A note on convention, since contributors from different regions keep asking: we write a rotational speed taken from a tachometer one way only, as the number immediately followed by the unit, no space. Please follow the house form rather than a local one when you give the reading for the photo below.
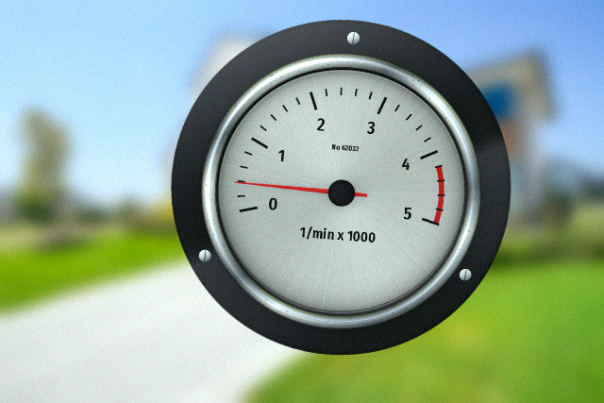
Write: 400rpm
